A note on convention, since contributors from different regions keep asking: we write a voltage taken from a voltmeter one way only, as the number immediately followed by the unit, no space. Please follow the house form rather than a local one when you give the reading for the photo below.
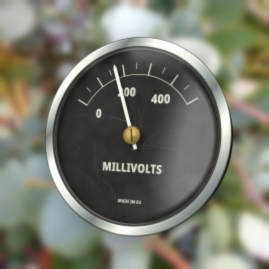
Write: 175mV
